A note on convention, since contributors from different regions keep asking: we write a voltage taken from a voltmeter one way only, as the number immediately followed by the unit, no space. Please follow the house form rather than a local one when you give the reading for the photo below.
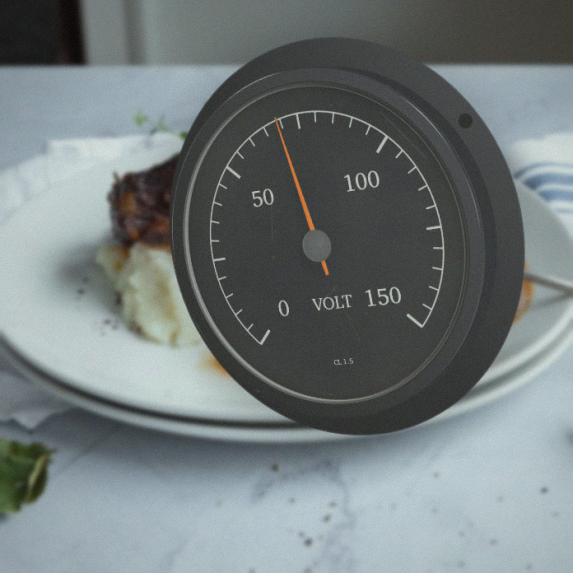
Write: 70V
